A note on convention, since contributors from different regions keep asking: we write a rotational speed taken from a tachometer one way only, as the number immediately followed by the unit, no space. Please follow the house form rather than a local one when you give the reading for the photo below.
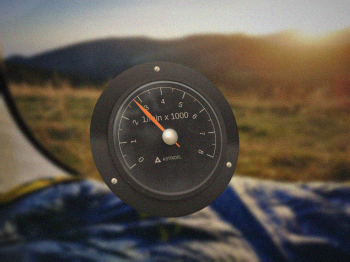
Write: 2750rpm
